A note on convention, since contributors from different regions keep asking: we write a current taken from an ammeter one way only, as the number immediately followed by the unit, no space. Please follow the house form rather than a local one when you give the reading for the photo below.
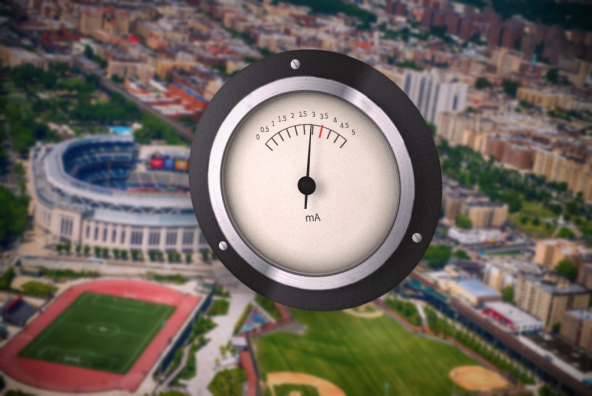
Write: 3mA
